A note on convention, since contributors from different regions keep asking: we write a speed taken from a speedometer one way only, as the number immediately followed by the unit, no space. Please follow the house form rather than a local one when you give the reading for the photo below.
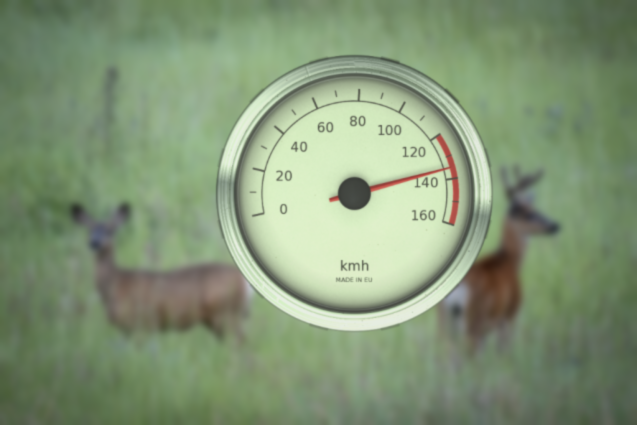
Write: 135km/h
